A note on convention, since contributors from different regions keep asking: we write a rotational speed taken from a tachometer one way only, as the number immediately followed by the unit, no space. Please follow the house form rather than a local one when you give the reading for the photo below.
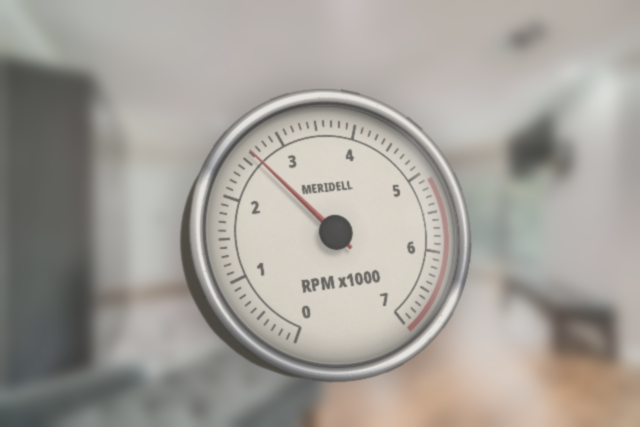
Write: 2600rpm
